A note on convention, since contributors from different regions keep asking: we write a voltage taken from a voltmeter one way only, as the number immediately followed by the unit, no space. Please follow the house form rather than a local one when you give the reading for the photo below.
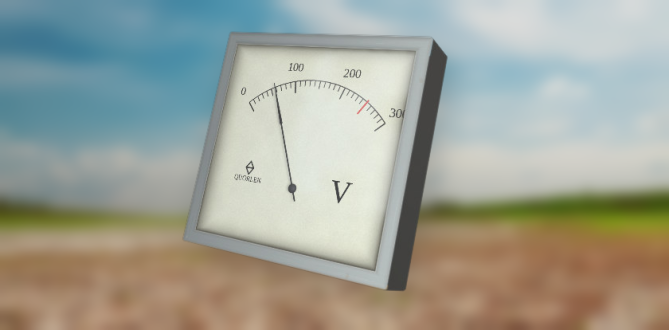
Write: 60V
